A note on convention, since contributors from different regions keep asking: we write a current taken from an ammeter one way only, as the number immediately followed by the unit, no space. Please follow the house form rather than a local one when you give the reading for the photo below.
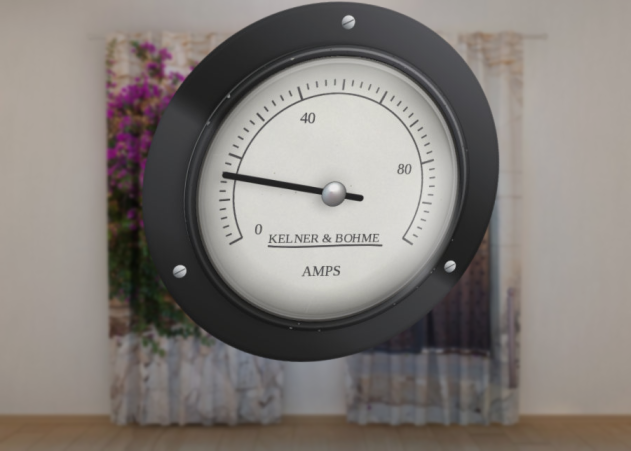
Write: 16A
